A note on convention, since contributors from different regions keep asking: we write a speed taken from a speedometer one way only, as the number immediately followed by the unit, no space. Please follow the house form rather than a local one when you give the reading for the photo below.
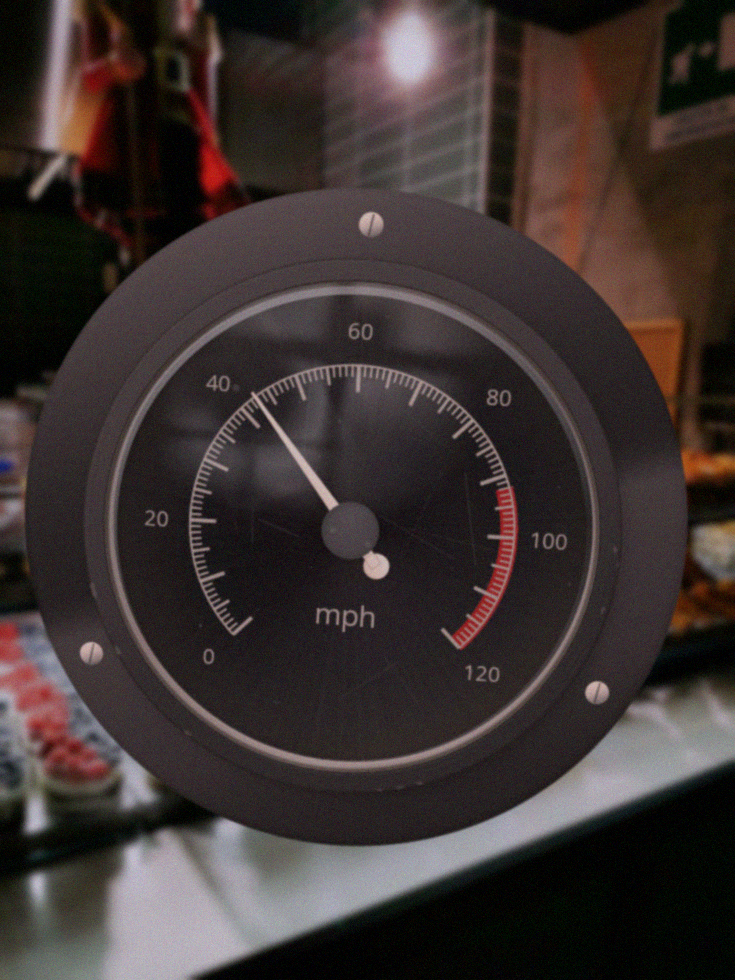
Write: 43mph
